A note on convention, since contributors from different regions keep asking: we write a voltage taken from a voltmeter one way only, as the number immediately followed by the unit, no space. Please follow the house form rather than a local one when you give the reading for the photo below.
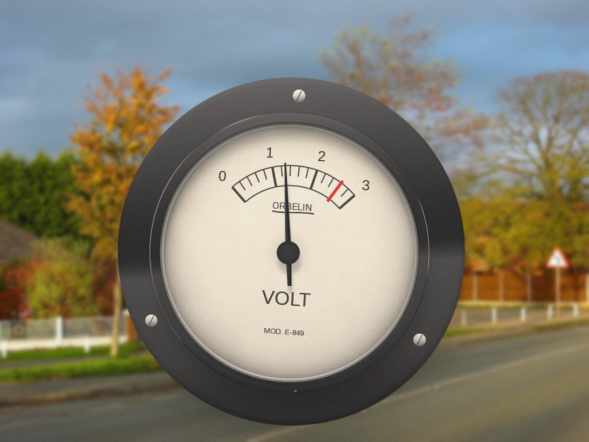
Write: 1.3V
